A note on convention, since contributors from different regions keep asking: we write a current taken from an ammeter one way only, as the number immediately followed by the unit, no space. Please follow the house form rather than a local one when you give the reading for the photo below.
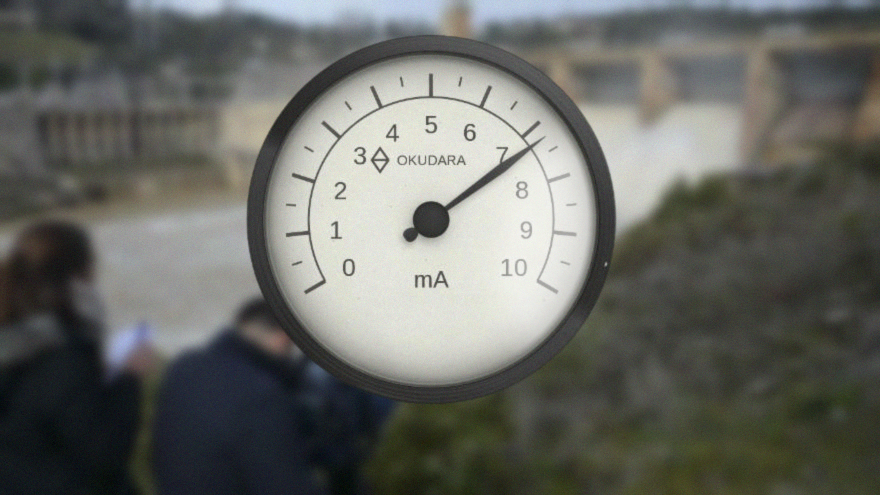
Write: 7.25mA
